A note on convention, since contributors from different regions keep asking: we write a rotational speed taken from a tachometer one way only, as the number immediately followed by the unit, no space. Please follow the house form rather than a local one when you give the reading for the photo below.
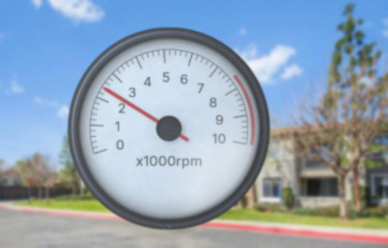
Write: 2400rpm
